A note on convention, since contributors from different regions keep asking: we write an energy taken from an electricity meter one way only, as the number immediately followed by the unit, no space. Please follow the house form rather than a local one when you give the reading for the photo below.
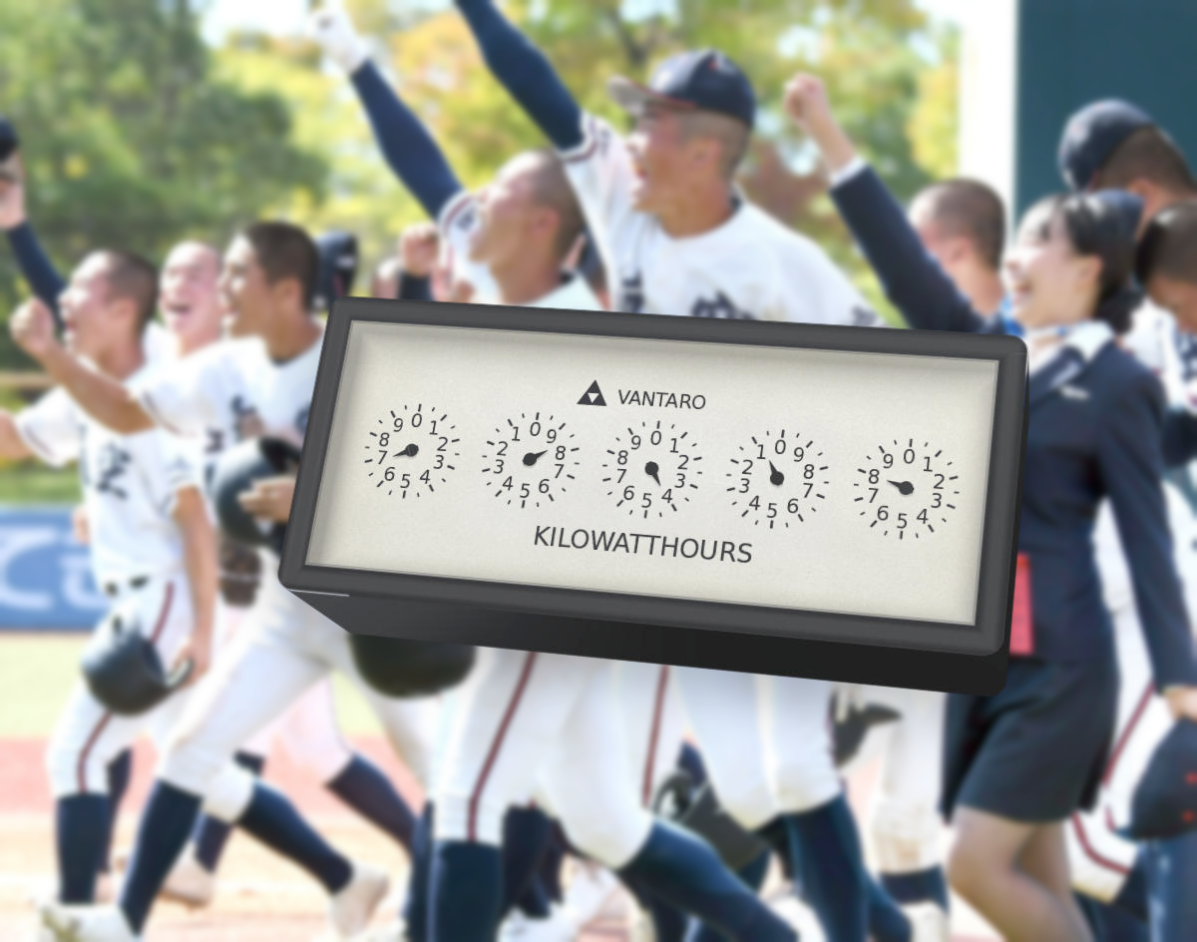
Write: 68408kWh
